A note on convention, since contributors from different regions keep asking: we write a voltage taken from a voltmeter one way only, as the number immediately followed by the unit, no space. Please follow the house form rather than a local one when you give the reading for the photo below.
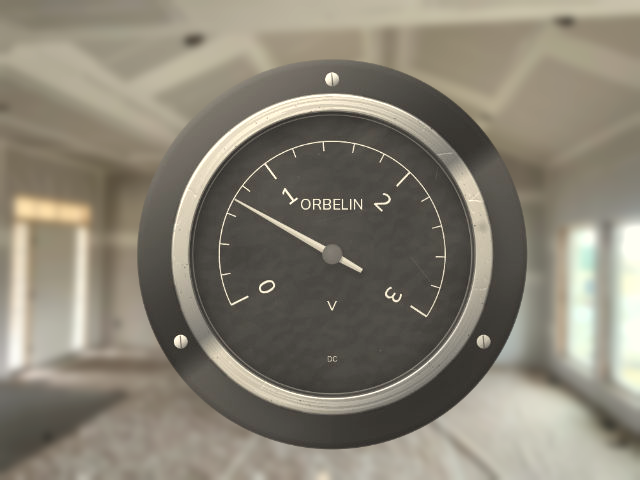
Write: 0.7V
